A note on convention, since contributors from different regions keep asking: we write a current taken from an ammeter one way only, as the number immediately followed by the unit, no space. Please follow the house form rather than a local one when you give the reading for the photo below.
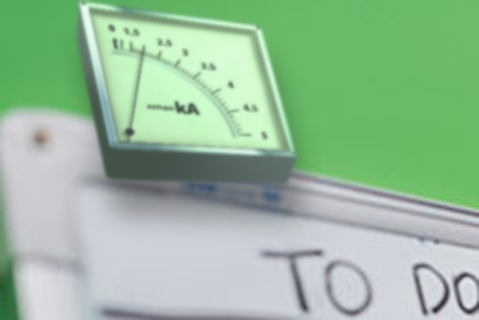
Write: 2kA
